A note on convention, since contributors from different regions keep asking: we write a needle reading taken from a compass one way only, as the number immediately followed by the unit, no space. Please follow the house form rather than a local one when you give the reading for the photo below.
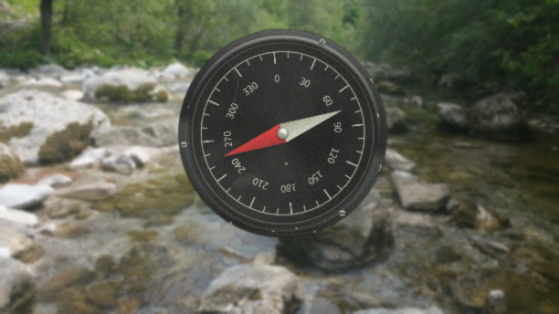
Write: 255°
